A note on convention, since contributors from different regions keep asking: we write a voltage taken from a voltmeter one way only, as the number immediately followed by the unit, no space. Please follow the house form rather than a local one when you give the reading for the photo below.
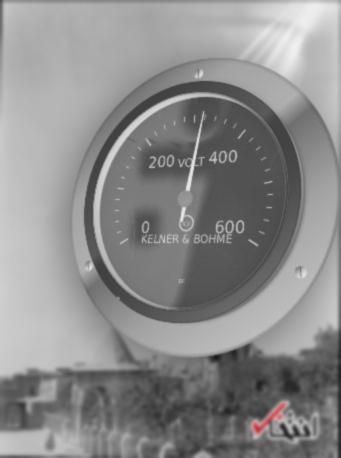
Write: 320V
